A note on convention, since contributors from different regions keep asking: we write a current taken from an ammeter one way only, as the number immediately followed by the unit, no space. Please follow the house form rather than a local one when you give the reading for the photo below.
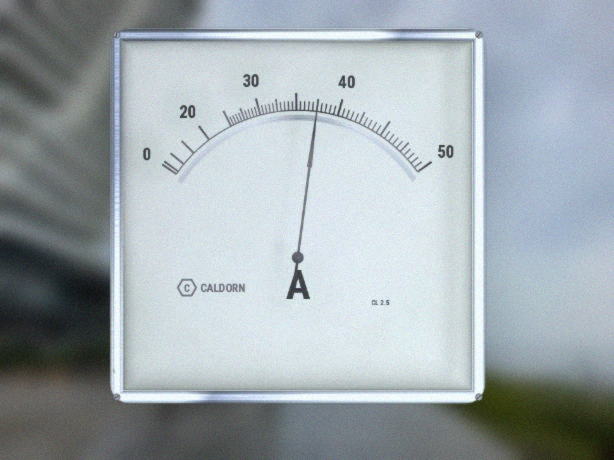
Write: 37.5A
